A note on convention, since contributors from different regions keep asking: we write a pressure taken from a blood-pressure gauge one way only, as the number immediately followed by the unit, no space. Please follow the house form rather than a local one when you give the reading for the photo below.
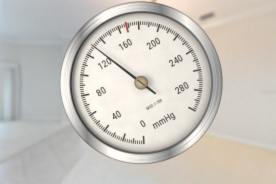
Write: 130mmHg
